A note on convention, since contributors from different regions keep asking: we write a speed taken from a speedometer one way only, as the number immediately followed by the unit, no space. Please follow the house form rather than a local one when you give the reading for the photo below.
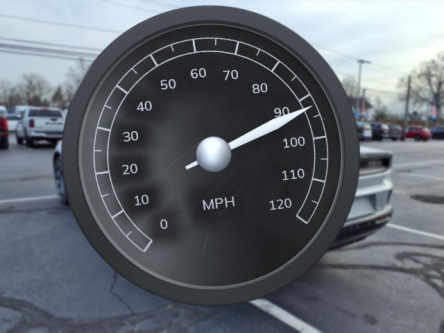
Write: 92.5mph
